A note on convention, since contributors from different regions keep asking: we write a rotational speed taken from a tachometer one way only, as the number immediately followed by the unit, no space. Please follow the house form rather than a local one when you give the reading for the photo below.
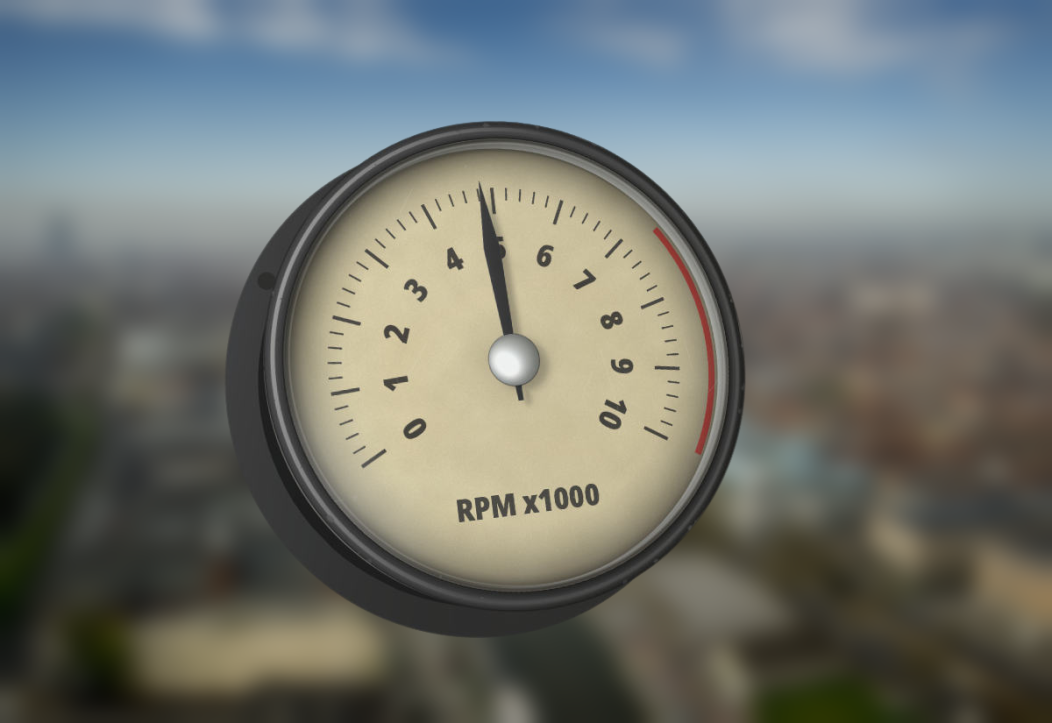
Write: 4800rpm
